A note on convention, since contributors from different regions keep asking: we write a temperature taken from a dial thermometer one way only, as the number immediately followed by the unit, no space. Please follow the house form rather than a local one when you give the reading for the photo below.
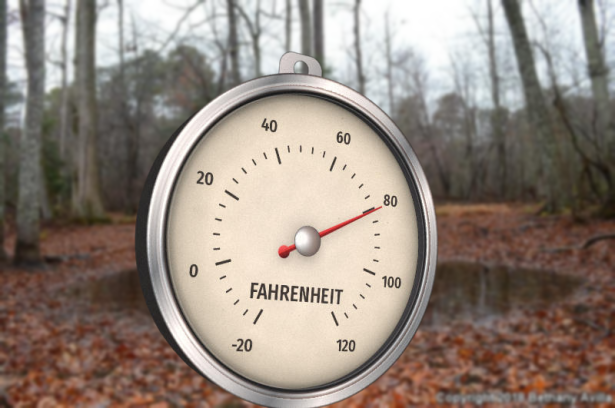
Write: 80°F
